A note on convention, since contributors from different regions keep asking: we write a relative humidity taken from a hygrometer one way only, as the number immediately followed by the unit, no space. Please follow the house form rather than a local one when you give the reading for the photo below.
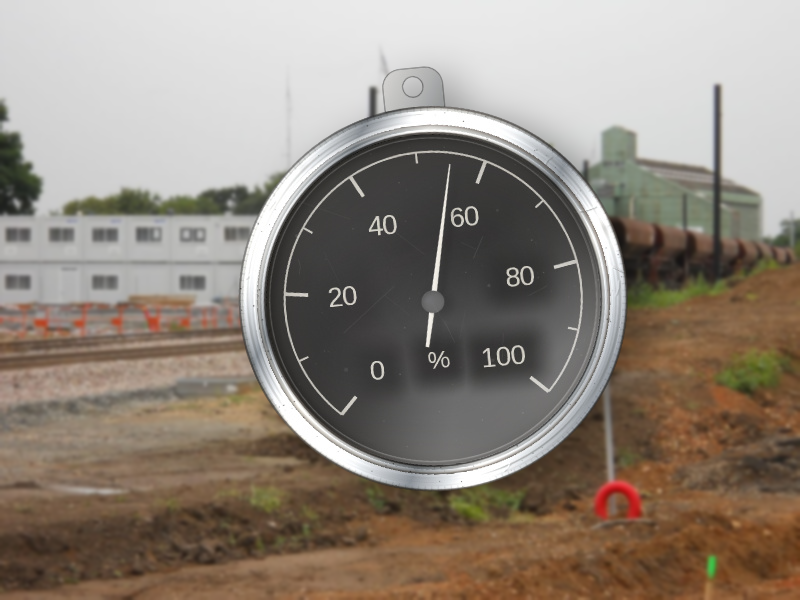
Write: 55%
